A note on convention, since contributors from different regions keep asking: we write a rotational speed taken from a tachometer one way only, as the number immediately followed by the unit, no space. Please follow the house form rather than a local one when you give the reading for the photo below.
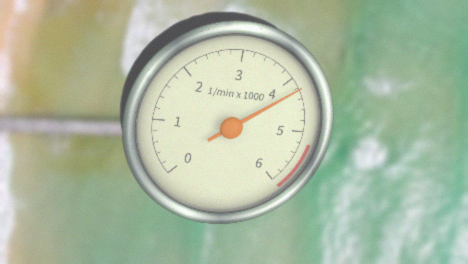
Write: 4200rpm
